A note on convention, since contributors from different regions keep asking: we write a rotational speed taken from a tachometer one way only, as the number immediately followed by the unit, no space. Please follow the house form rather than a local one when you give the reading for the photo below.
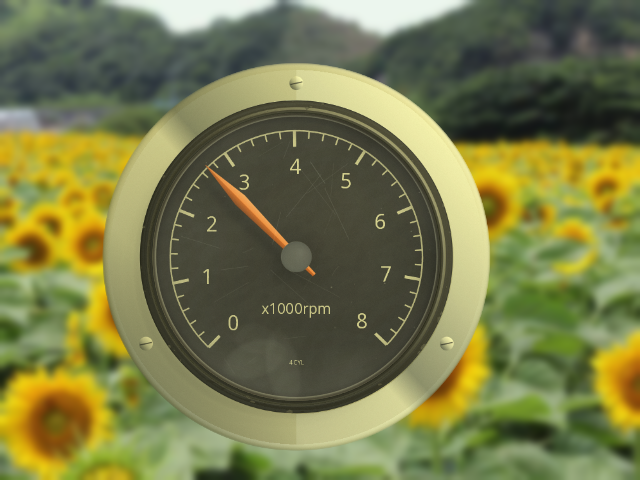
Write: 2700rpm
